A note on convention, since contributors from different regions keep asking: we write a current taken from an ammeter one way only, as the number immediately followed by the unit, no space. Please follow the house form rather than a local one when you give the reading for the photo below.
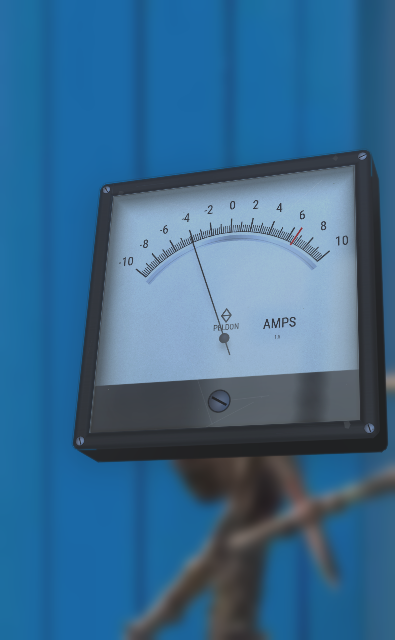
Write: -4A
